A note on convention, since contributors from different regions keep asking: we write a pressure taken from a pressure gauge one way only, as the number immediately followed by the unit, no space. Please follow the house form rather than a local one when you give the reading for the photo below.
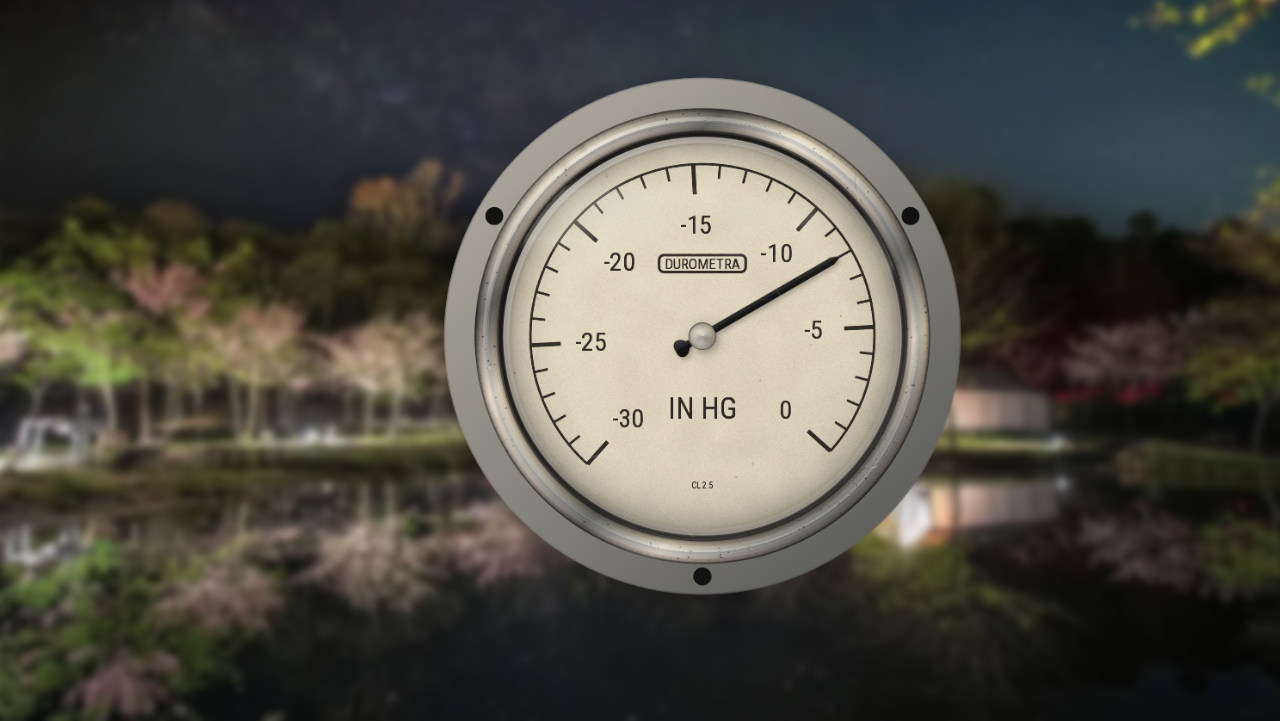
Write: -8inHg
